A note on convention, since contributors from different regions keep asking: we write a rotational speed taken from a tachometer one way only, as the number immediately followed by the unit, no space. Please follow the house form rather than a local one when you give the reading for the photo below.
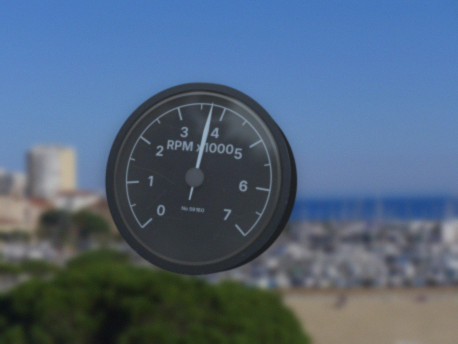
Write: 3750rpm
